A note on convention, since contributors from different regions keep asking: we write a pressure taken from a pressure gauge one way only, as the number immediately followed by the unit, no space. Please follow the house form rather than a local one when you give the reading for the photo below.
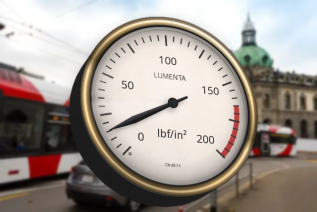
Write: 15psi
